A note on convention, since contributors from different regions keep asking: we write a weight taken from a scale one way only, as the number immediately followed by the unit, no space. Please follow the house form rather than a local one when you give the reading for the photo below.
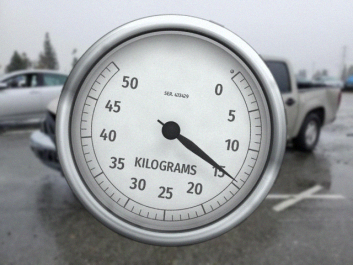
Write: 14.5kg
